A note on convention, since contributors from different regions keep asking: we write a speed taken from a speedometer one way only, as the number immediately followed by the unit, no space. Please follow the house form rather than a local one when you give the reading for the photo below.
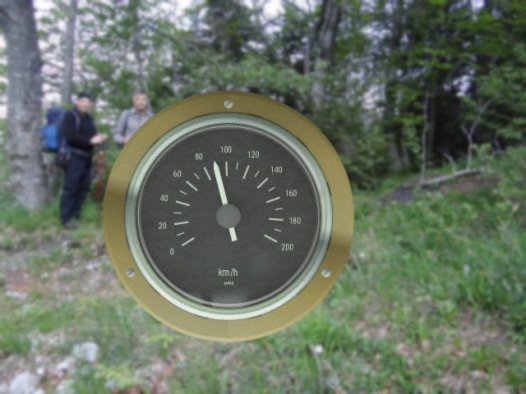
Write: 90km/h
